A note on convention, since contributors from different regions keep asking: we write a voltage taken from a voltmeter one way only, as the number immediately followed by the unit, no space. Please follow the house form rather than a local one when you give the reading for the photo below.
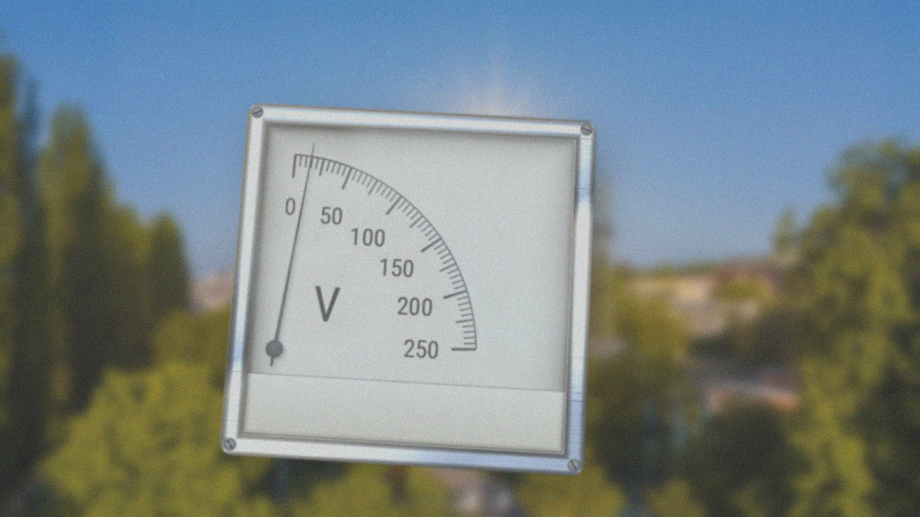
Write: 15V
